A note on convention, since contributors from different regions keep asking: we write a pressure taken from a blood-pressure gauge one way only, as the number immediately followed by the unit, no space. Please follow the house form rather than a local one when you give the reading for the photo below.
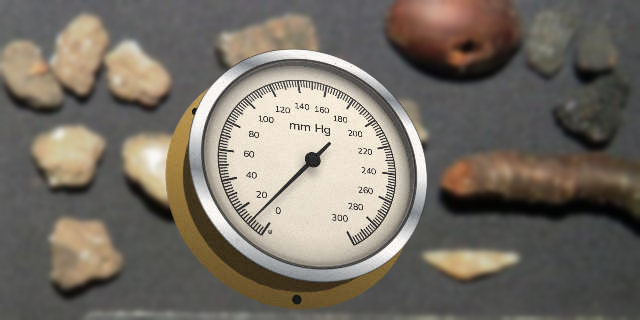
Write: 10mmHg
